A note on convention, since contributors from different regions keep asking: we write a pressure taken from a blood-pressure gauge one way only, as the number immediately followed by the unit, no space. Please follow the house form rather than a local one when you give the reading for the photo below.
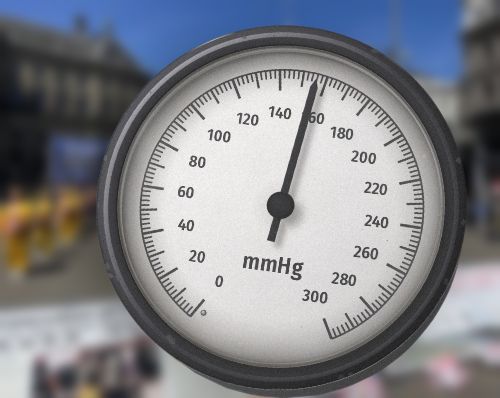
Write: 156mmHg
